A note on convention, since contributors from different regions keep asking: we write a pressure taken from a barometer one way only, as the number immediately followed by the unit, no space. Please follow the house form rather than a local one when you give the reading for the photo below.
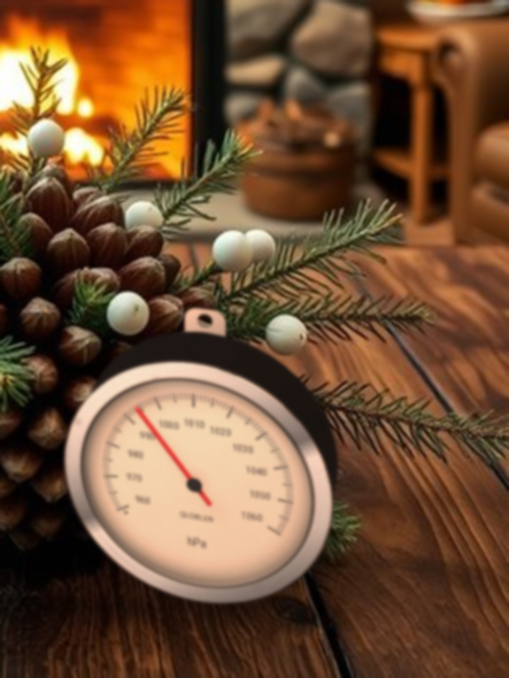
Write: 995hPa
